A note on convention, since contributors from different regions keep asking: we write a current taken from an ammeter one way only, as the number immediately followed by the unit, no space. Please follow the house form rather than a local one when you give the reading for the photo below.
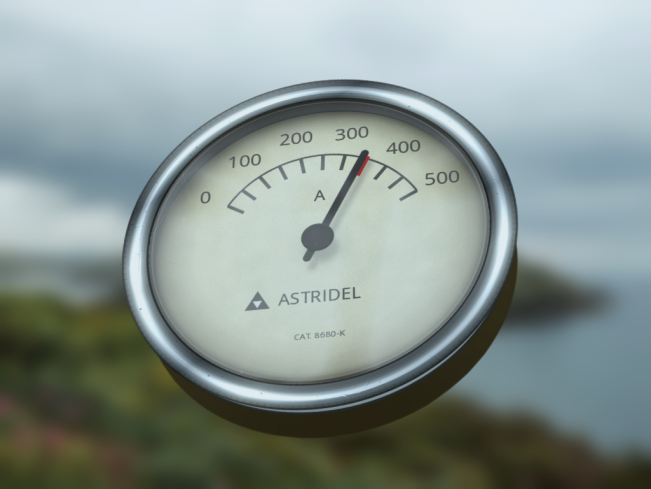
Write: 350A
